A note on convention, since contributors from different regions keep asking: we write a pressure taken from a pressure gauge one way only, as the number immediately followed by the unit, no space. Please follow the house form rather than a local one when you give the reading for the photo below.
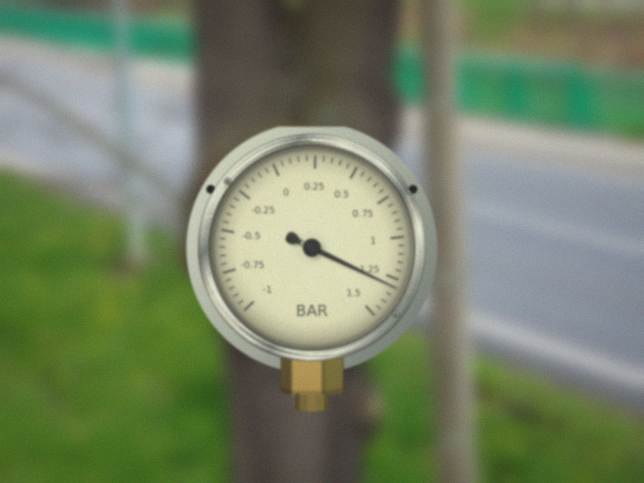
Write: 1.3bar
